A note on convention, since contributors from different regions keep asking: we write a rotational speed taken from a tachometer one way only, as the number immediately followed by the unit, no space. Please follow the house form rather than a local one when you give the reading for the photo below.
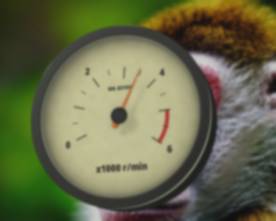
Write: 3500rpm
